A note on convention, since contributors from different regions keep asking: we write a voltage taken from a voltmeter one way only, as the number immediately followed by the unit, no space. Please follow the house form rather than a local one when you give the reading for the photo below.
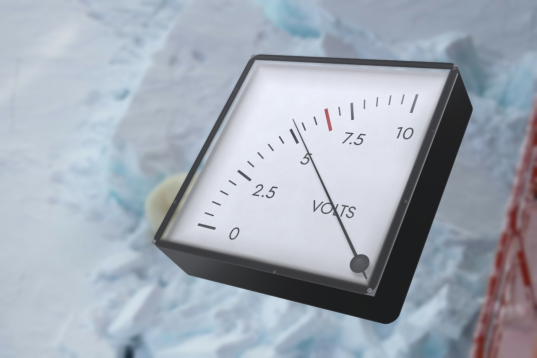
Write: 5.25V
